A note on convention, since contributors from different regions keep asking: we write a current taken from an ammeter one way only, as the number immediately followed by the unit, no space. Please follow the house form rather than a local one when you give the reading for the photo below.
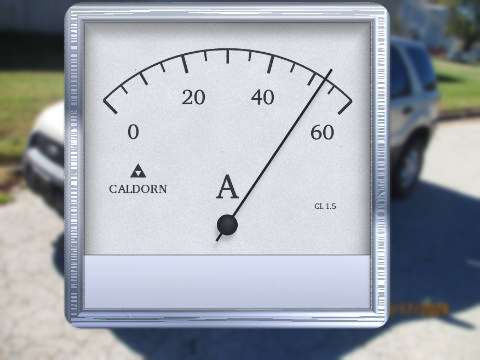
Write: 52.5A
